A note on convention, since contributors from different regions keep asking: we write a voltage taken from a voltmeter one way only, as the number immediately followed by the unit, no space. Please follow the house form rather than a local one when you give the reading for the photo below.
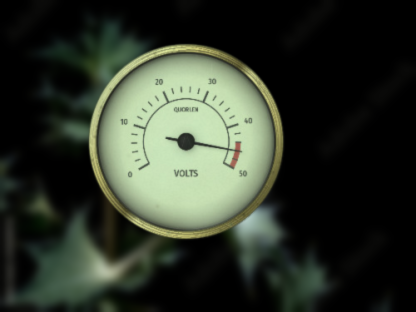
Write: 46V
